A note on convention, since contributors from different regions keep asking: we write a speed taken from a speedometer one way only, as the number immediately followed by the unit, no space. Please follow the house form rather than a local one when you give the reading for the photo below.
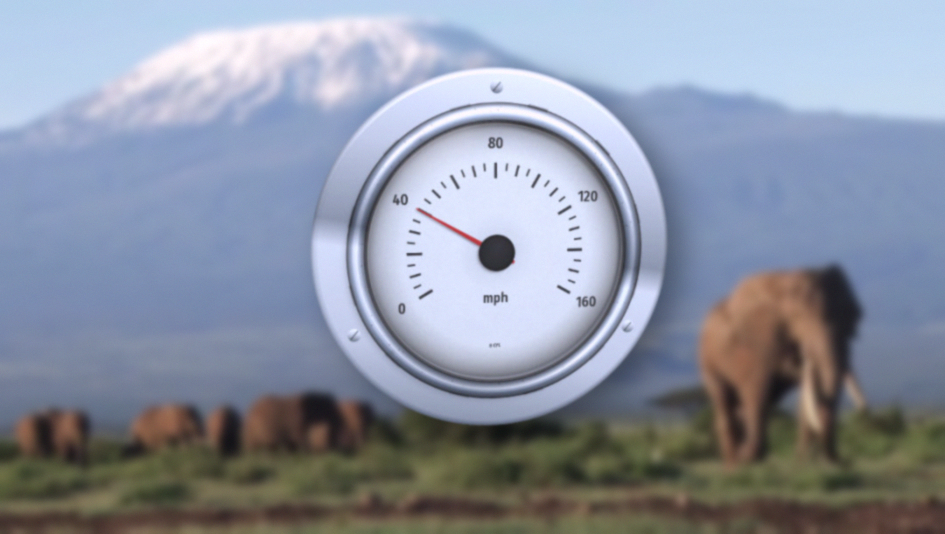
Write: 40mph
